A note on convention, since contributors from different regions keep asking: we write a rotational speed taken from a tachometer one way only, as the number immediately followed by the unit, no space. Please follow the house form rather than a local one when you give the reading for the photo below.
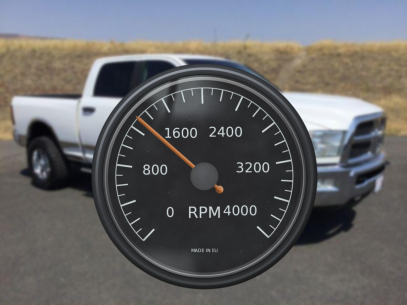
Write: 1300rpm
